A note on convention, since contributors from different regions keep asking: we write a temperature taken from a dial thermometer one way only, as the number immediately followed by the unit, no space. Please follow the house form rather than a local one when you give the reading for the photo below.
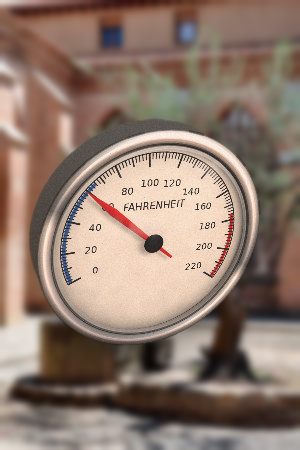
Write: 60°F
